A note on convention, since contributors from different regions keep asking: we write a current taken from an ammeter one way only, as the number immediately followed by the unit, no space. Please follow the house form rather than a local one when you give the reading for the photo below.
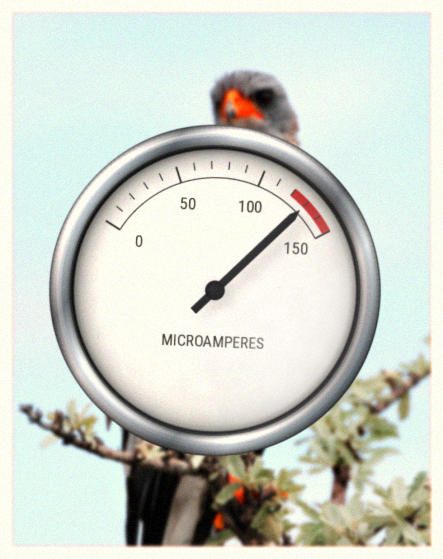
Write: 130µA
